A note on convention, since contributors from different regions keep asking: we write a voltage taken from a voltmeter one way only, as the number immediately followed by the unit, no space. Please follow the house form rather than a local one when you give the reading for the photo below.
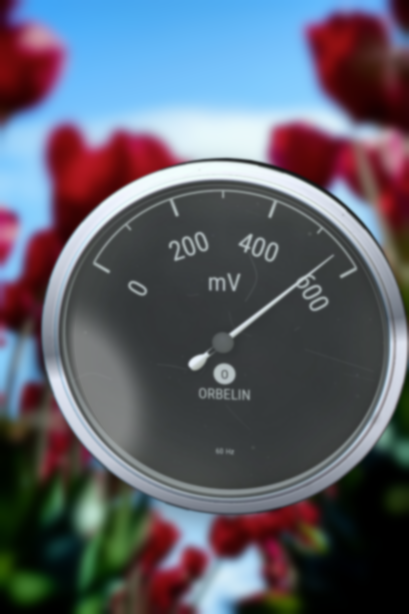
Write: 550mV
